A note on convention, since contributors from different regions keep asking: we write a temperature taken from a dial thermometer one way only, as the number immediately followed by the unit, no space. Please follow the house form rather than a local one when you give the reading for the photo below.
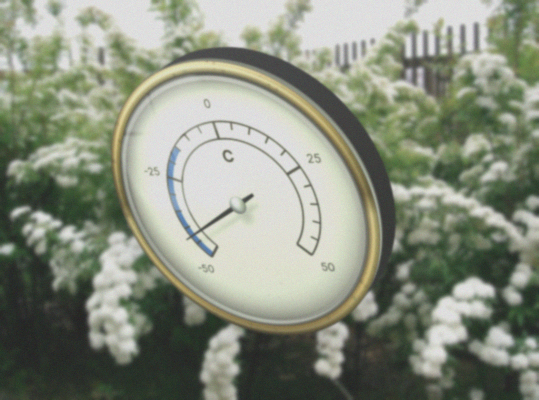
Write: -42.5°C
